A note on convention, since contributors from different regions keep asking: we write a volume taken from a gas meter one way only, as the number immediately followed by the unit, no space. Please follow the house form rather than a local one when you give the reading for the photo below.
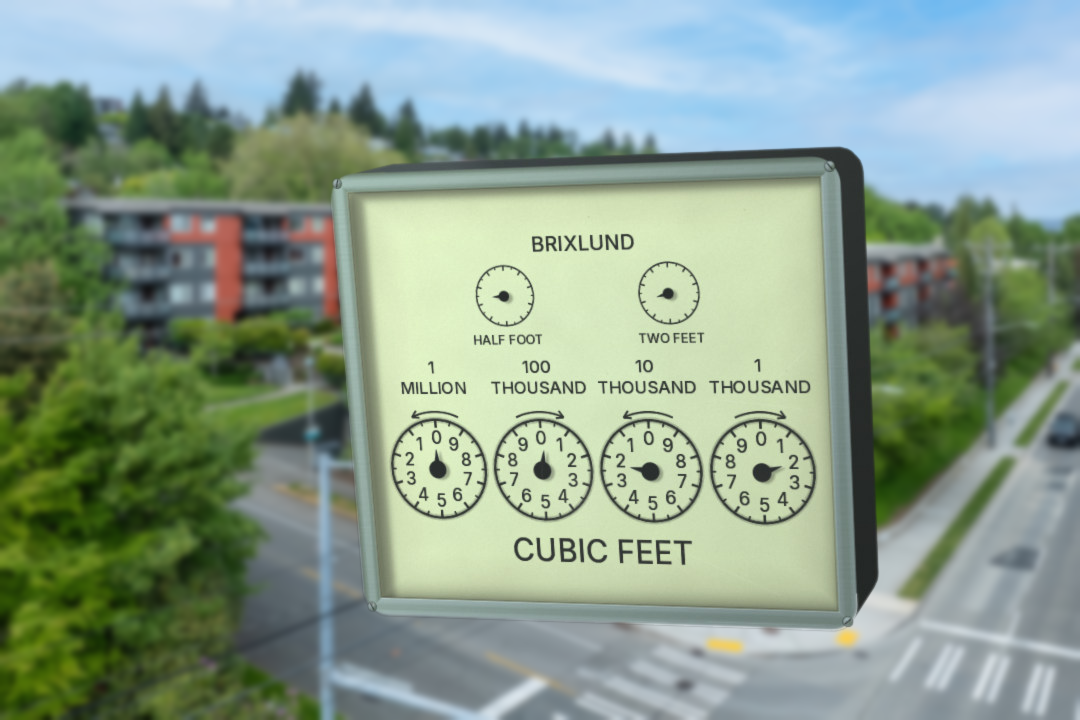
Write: 2200ft³
